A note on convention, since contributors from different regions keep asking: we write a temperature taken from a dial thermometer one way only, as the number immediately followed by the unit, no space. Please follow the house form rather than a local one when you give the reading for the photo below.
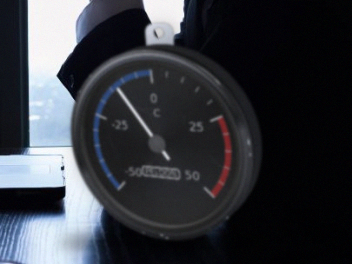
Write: -12.5°C
